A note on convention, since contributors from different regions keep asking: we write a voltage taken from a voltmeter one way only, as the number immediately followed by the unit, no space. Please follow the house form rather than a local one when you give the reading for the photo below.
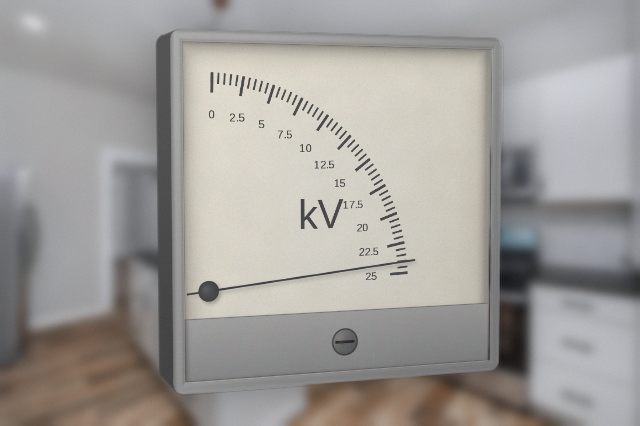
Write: 24kV
